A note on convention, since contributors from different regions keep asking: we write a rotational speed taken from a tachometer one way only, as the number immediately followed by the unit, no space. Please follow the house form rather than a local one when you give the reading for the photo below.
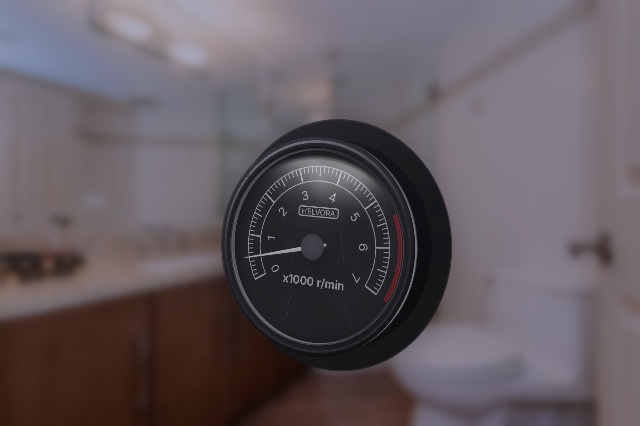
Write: 500rpm
